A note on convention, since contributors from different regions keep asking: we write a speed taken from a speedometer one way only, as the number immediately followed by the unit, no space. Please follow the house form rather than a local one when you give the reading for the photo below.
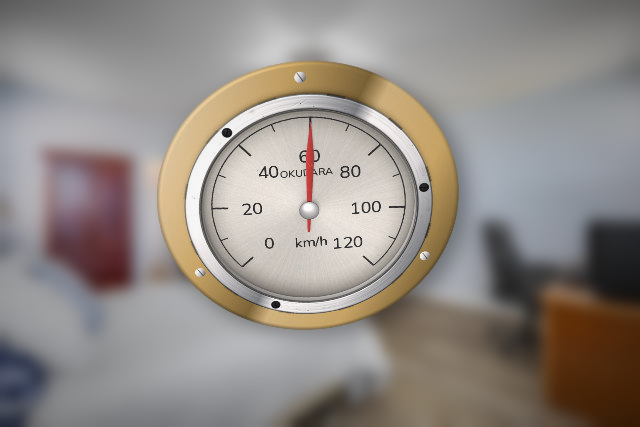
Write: 60km/h
